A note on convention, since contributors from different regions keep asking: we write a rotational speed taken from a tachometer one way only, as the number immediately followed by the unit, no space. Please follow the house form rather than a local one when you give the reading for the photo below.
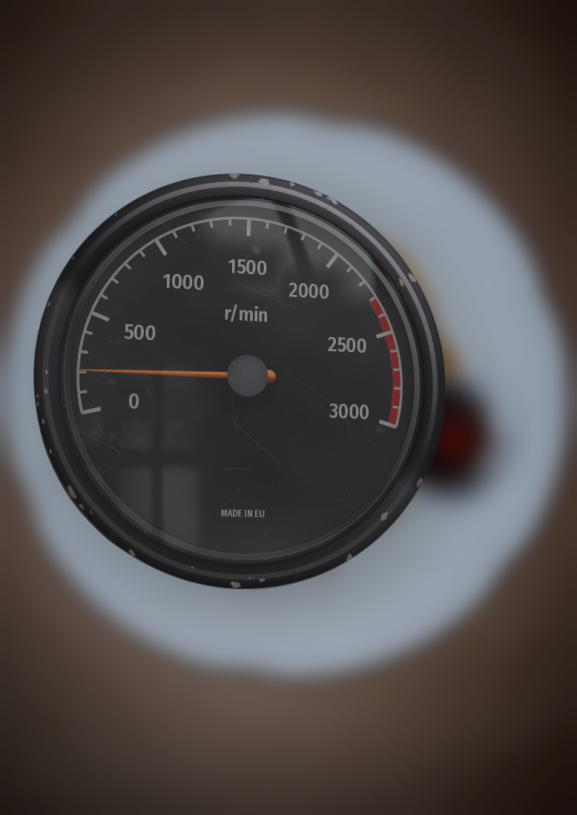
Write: 200rpm
